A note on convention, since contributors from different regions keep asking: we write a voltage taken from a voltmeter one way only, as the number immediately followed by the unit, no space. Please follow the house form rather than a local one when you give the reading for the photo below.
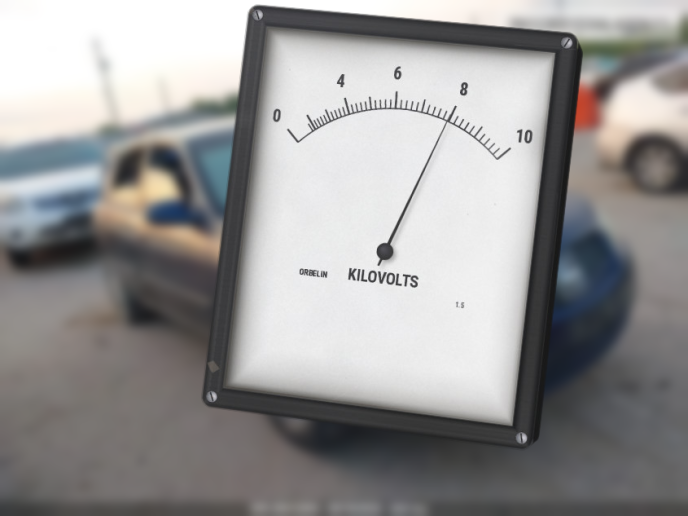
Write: 8kV
